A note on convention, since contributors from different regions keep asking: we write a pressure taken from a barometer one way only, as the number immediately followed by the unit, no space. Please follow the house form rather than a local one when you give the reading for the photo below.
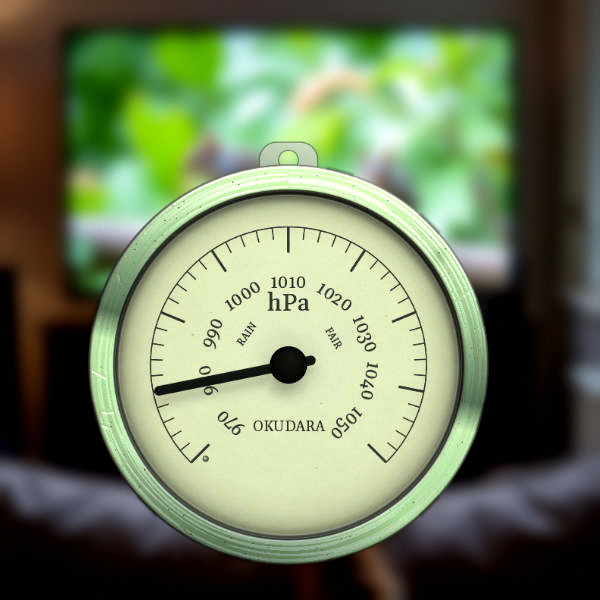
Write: 980hPa
